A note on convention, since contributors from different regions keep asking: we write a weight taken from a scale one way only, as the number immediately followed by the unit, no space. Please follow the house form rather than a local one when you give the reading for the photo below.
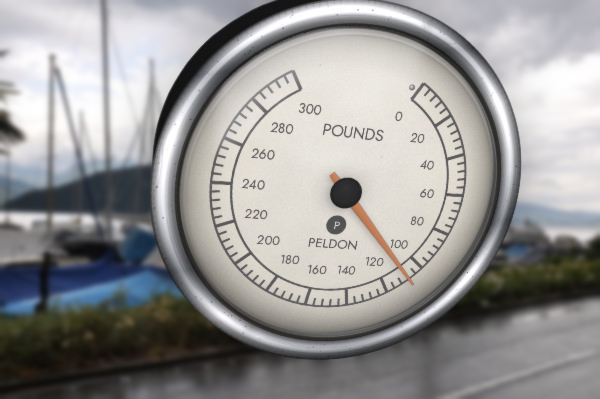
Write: 108lb
